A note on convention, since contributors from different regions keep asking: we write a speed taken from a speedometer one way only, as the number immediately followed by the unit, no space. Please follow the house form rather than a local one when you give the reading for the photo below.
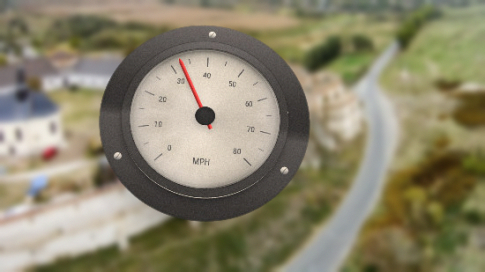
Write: 32.5mph
